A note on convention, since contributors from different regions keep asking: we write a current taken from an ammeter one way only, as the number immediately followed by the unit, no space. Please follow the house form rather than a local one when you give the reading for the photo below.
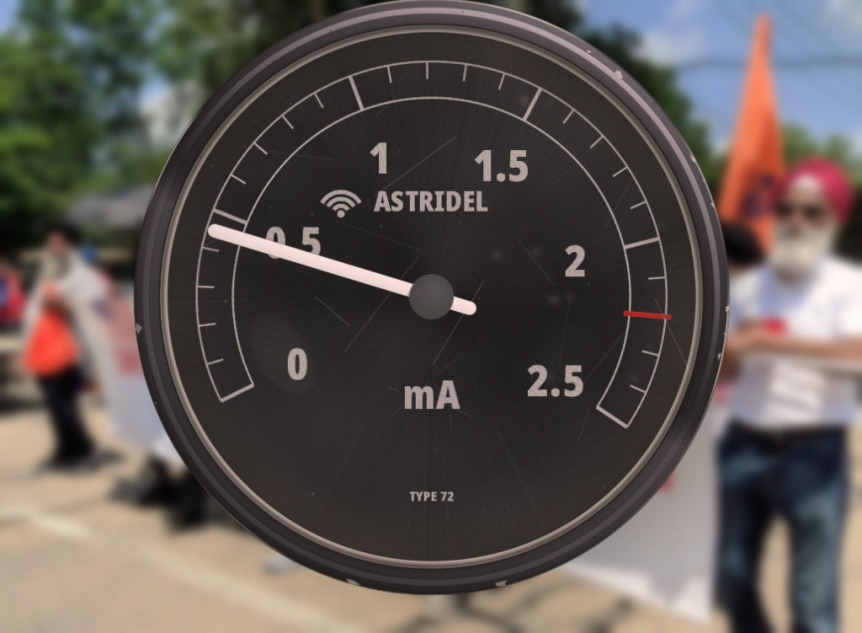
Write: 0.45mA
